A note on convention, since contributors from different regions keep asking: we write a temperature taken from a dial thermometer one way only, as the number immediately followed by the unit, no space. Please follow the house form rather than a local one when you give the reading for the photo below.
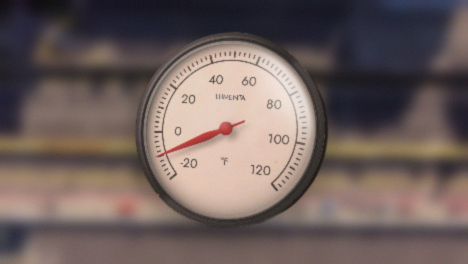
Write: -10°F
